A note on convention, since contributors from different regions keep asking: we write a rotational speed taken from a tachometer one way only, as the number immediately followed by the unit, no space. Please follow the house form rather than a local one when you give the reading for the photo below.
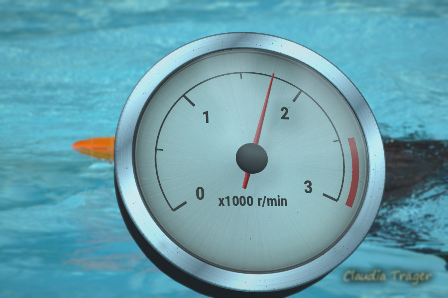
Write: 1750rpm
